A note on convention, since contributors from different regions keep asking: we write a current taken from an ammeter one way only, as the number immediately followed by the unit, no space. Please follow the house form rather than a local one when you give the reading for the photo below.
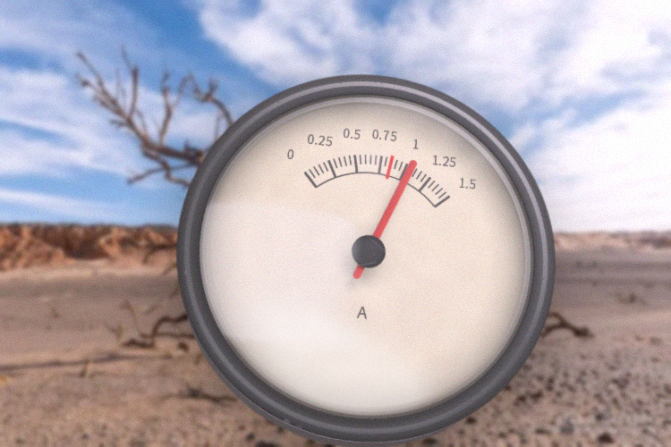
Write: 1.05A
